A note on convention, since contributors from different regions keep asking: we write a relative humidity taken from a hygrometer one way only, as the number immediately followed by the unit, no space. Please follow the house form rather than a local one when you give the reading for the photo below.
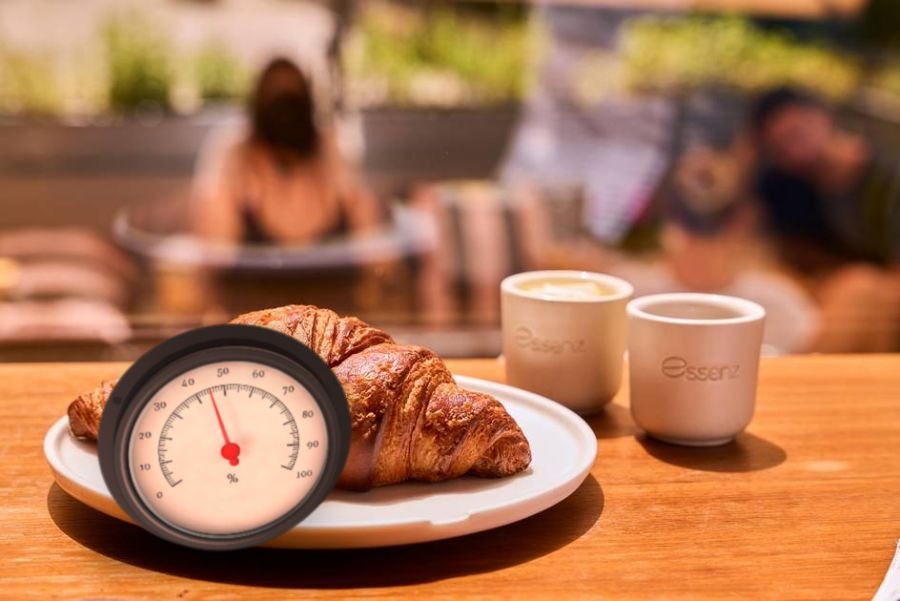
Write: 45%
